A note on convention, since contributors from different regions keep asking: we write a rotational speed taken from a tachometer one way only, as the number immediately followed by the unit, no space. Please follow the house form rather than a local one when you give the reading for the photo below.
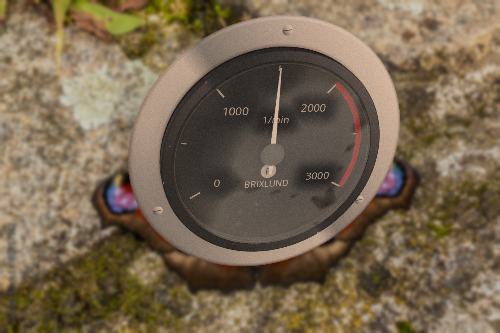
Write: 1500rpm
